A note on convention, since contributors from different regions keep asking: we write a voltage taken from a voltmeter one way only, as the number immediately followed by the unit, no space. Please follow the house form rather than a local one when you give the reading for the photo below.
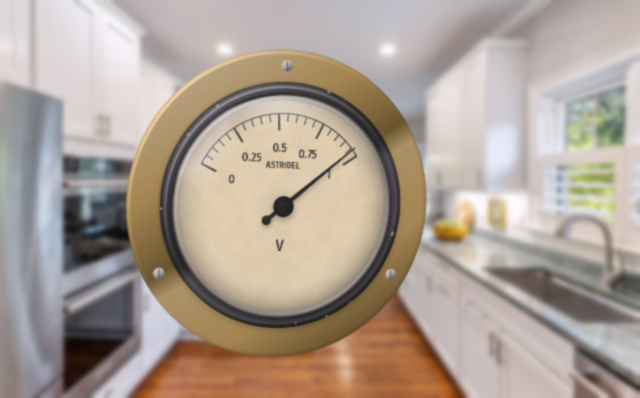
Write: 0.95V
